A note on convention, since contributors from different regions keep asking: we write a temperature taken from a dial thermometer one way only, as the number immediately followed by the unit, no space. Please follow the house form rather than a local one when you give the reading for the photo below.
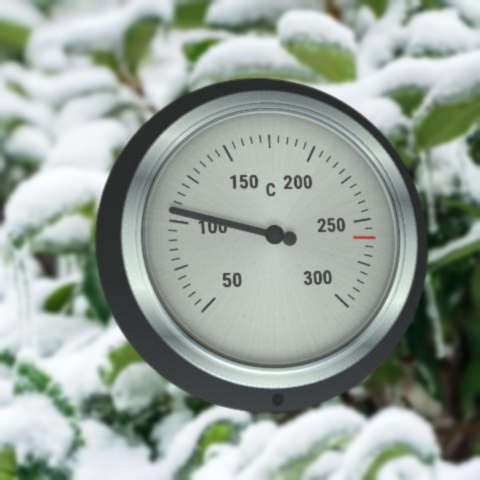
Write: 105°C
